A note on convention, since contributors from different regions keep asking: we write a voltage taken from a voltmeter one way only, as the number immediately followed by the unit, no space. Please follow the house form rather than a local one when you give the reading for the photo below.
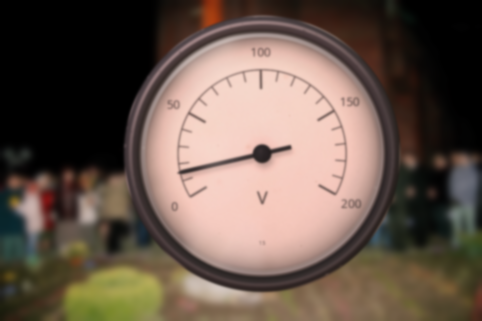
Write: 15V
